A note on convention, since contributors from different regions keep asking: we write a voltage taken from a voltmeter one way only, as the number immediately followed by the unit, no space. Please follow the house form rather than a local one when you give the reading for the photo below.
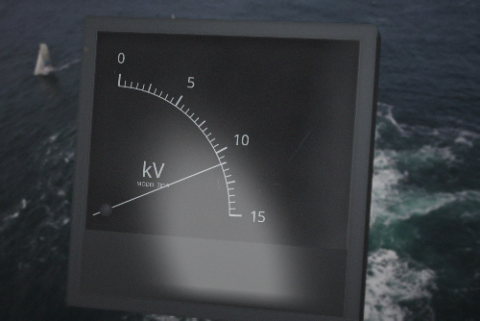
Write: 11kV
